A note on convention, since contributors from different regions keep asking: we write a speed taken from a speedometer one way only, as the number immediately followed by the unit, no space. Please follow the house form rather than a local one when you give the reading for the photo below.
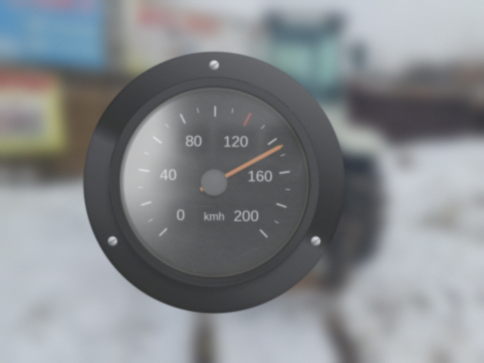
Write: 145km/h
